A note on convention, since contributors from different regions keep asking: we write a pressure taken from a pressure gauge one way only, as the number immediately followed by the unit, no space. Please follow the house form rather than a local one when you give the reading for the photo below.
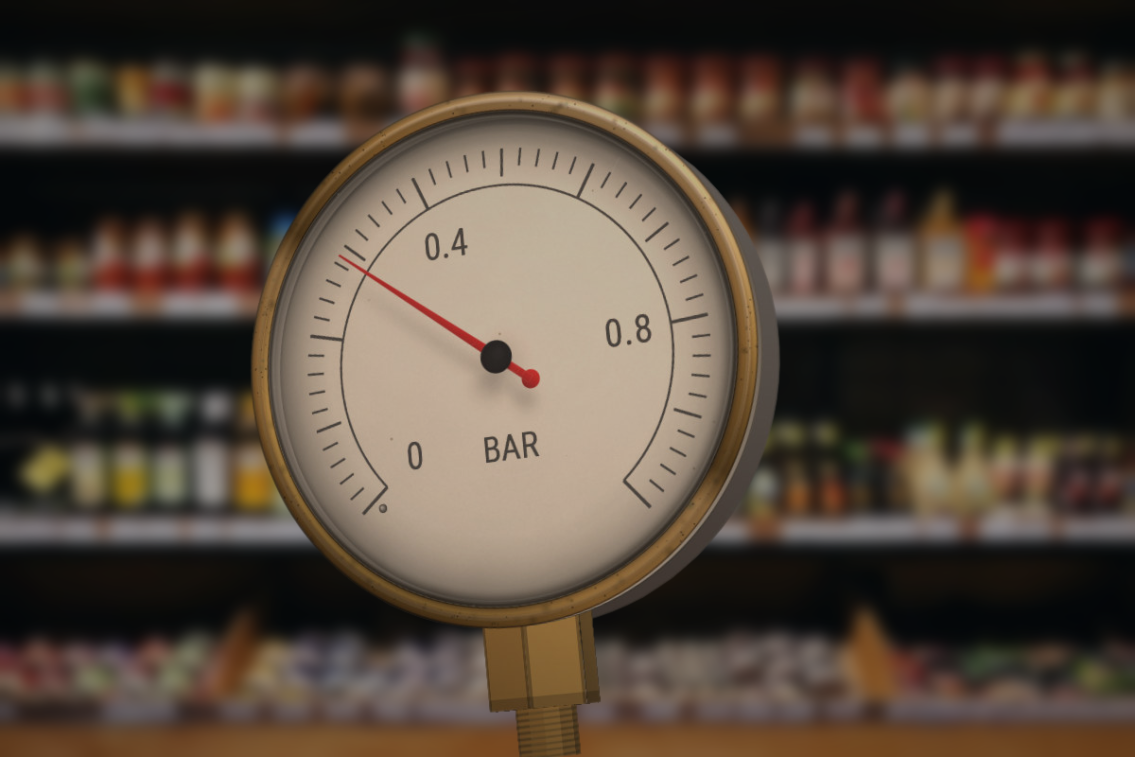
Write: 0.29bar
